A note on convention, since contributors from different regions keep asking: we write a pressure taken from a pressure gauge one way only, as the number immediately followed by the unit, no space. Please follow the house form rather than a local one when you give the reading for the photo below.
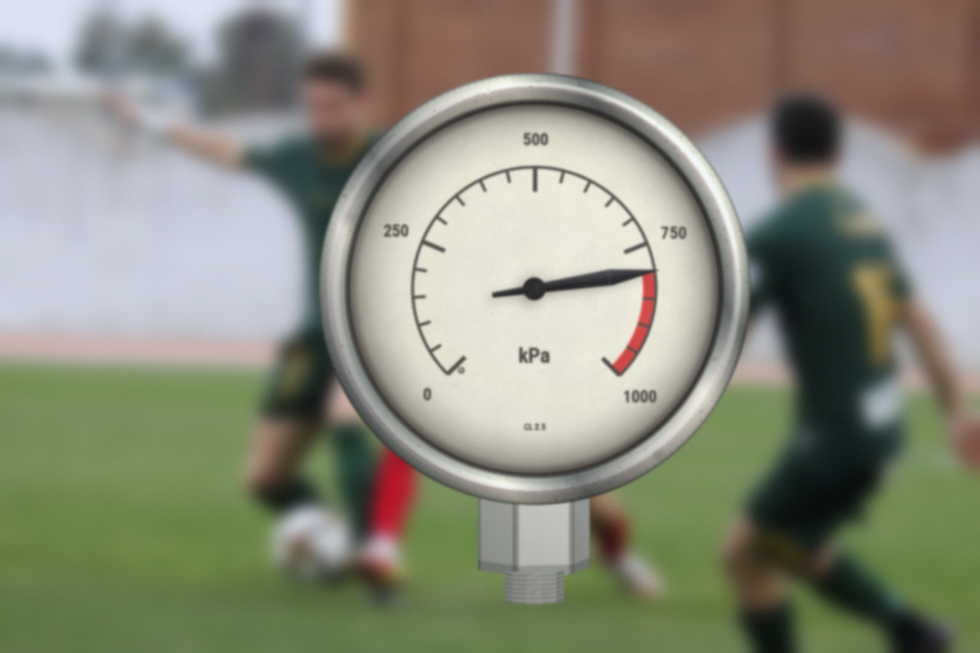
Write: 800kPa
